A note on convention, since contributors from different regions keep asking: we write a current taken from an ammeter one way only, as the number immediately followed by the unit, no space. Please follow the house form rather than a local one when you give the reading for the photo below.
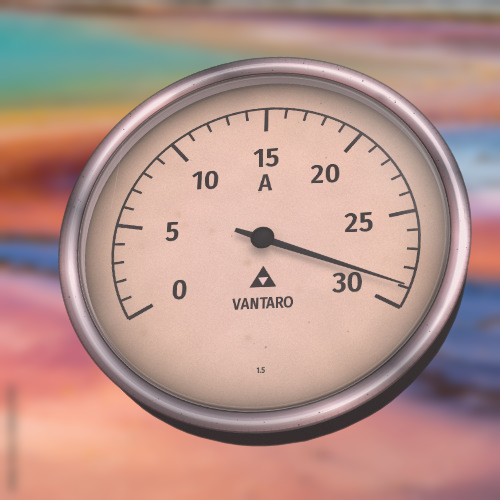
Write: 29A
